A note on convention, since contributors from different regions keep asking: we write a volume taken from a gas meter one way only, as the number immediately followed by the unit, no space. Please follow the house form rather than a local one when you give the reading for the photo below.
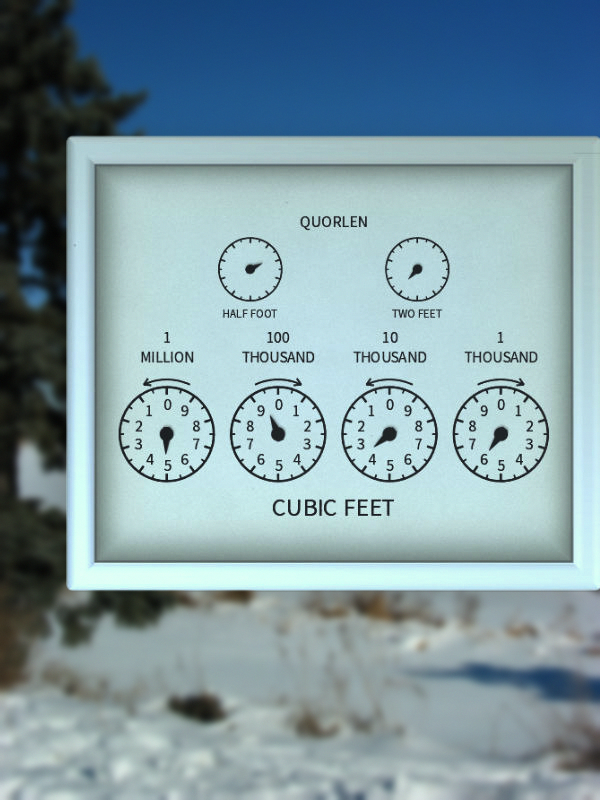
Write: 493600ft³
